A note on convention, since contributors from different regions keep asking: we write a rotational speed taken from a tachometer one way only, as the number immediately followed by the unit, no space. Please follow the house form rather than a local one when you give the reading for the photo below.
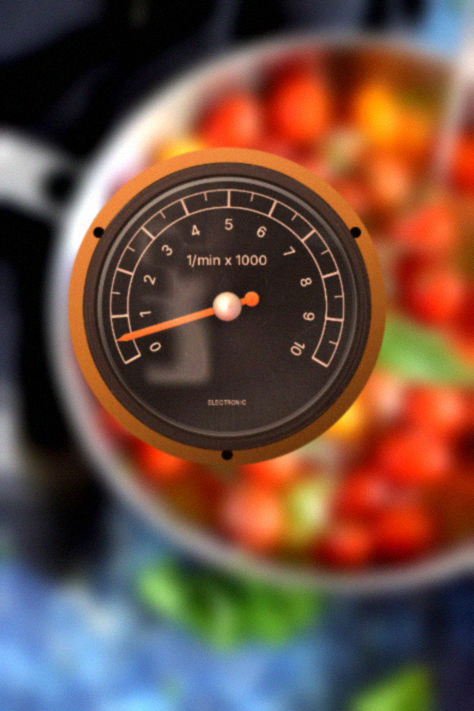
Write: 500rpm
